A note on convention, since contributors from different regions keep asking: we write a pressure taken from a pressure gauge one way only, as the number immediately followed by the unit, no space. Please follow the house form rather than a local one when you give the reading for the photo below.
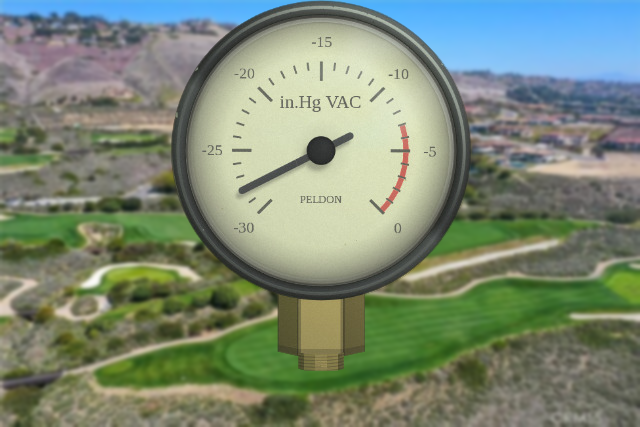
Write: -28inHg
